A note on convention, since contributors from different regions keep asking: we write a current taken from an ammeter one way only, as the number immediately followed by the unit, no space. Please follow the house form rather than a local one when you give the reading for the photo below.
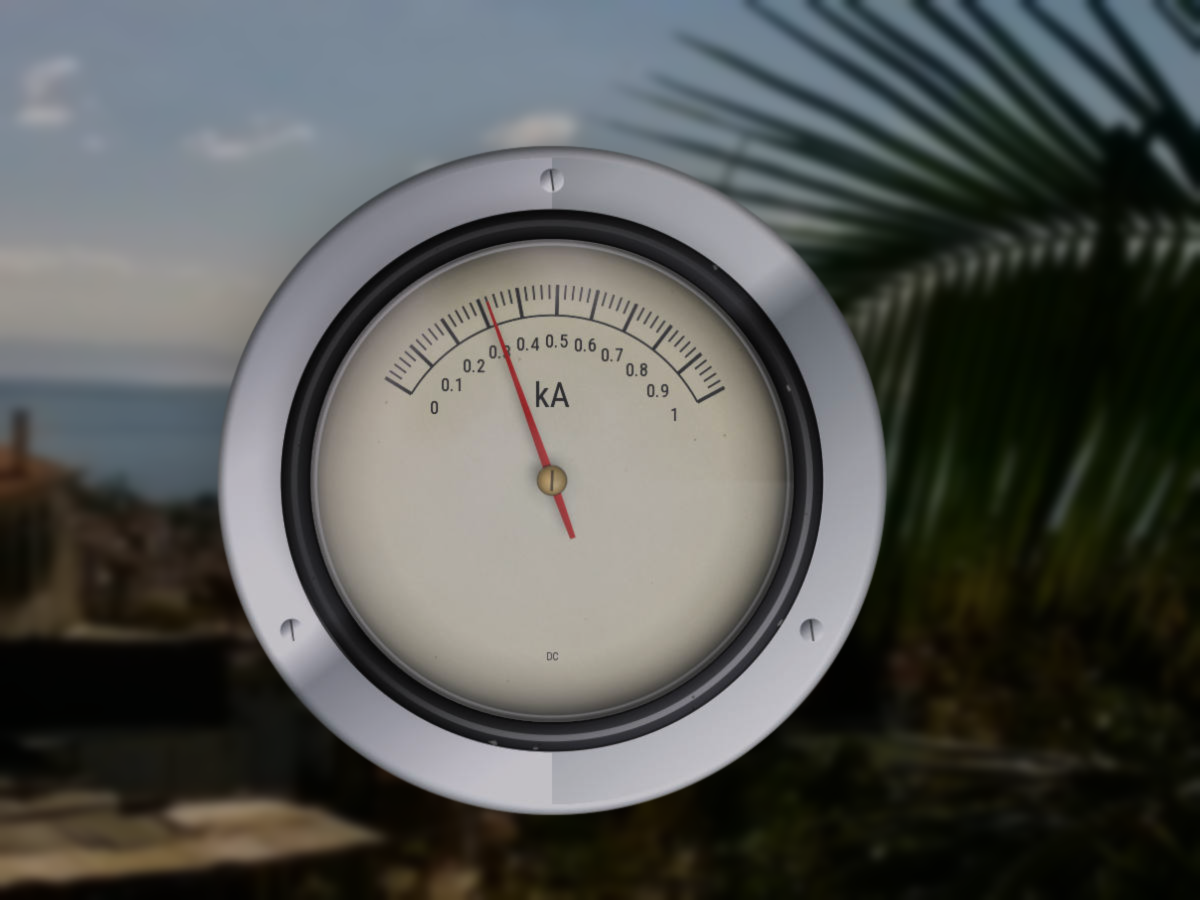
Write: 0.32kA
